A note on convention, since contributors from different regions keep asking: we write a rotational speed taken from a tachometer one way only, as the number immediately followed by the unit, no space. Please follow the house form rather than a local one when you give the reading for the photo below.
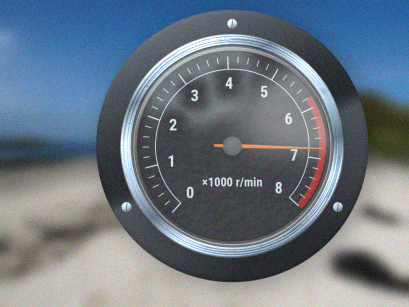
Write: 6800rpm
